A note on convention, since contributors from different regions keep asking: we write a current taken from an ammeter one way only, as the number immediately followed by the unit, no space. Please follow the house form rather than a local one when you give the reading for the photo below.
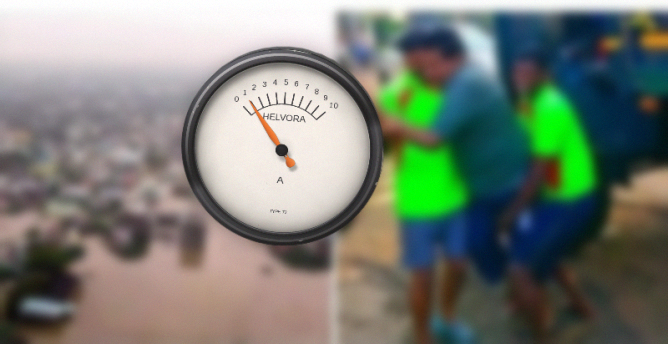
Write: 1A
